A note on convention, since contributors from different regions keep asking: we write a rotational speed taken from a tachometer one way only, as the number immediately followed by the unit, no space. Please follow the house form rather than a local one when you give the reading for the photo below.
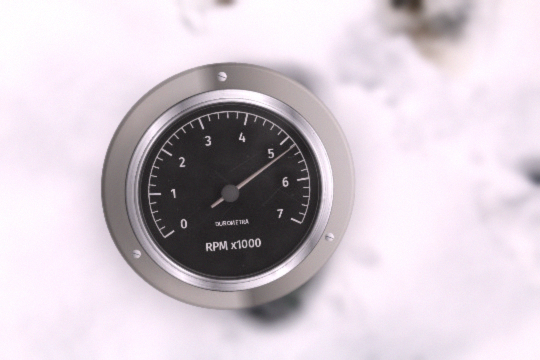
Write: 5200rpm
